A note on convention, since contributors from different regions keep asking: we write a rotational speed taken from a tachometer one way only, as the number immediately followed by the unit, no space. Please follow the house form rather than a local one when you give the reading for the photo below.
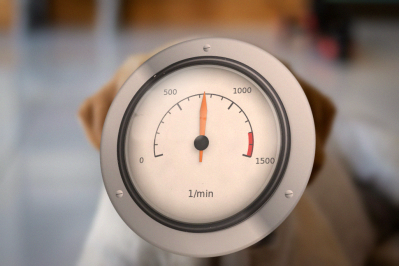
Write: 750rpm
